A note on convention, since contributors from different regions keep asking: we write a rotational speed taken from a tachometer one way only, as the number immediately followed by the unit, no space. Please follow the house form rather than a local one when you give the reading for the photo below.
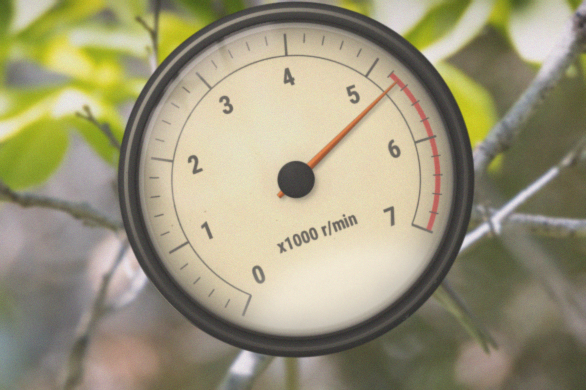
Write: 5300rpm
